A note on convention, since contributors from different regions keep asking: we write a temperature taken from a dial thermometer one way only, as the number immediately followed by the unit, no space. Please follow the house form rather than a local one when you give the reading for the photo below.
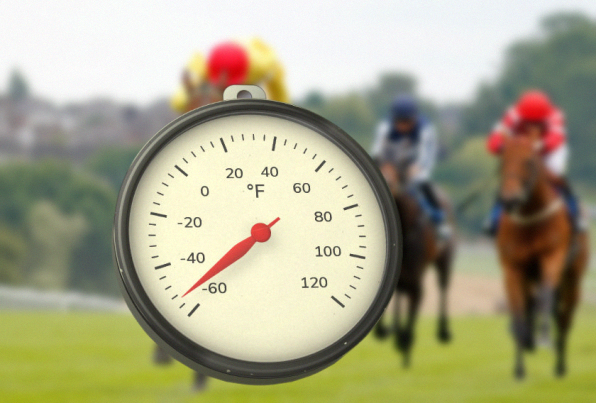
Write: -54°F
